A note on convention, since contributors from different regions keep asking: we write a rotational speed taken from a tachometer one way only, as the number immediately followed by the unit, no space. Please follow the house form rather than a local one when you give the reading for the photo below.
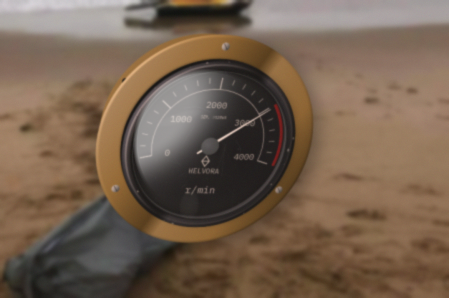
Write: 3000rpm
